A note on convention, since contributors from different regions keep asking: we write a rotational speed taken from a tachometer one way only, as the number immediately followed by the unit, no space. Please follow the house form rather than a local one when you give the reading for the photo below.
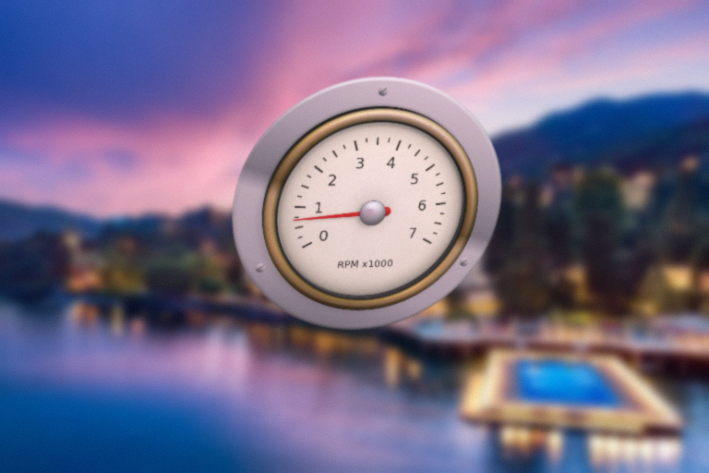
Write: 750rpm
